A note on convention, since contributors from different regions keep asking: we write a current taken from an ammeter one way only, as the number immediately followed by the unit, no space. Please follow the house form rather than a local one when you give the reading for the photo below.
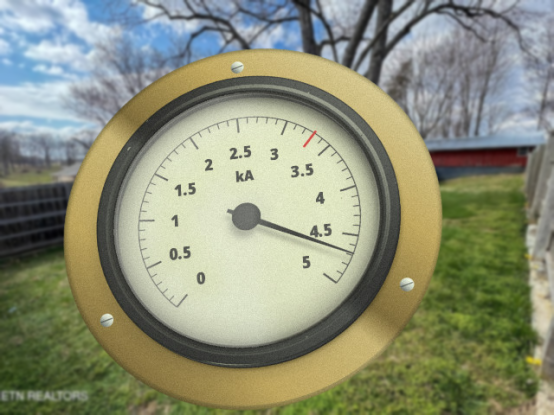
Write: 4.7kA
